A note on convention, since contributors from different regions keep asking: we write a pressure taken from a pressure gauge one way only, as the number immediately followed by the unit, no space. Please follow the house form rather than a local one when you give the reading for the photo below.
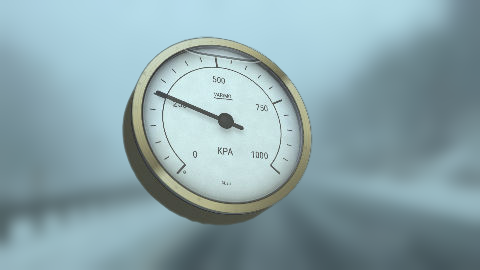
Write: 250kPa
